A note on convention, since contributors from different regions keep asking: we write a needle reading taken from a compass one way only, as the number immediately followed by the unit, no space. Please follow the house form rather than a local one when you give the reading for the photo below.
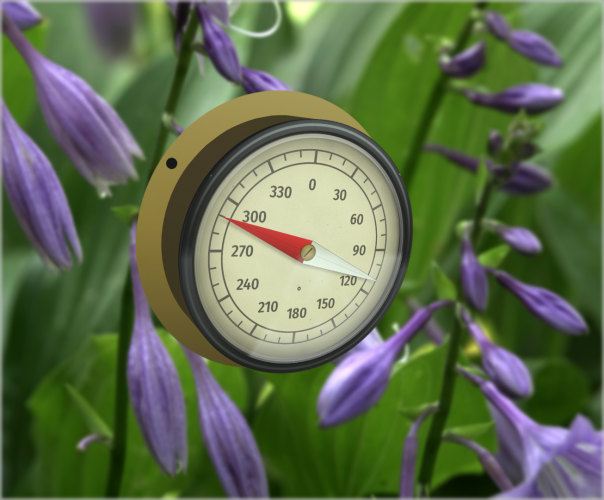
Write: 290°
